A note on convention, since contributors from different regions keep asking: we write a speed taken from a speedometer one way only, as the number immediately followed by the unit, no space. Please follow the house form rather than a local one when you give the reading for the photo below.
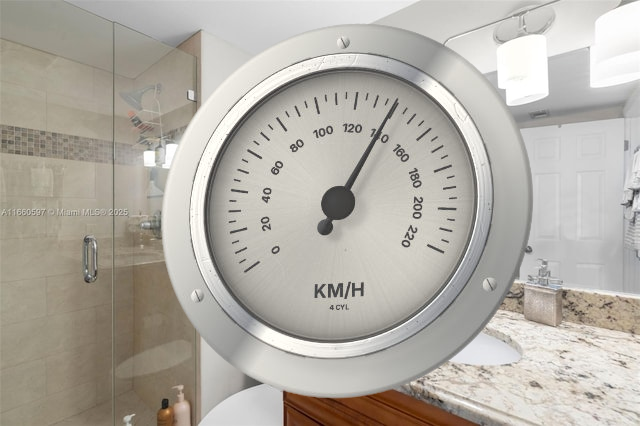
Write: 140km/h
